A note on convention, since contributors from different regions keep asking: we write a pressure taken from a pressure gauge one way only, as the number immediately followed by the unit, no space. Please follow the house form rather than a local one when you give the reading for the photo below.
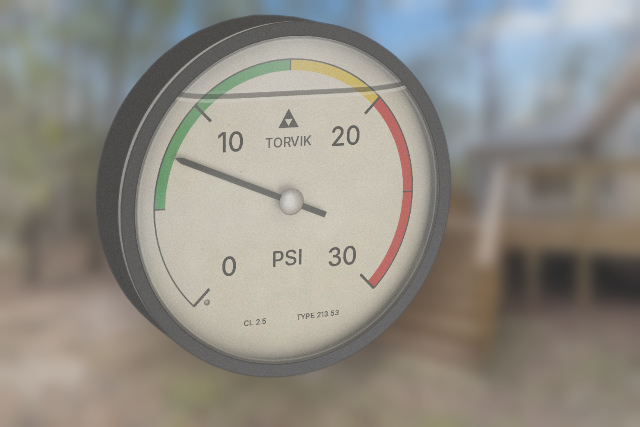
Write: 7.5psi
